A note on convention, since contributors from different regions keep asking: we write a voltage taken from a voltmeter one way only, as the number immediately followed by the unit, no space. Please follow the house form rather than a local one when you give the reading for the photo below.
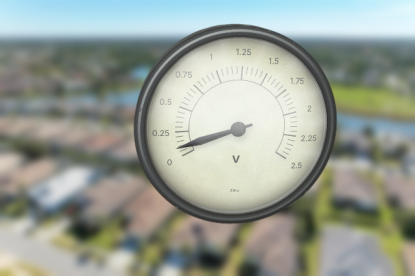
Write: 0.1V
